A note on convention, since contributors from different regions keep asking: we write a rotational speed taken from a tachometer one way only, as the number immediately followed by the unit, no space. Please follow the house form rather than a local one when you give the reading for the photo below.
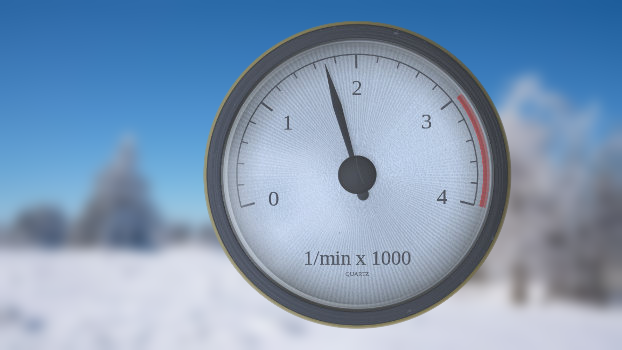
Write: 1700rpm
